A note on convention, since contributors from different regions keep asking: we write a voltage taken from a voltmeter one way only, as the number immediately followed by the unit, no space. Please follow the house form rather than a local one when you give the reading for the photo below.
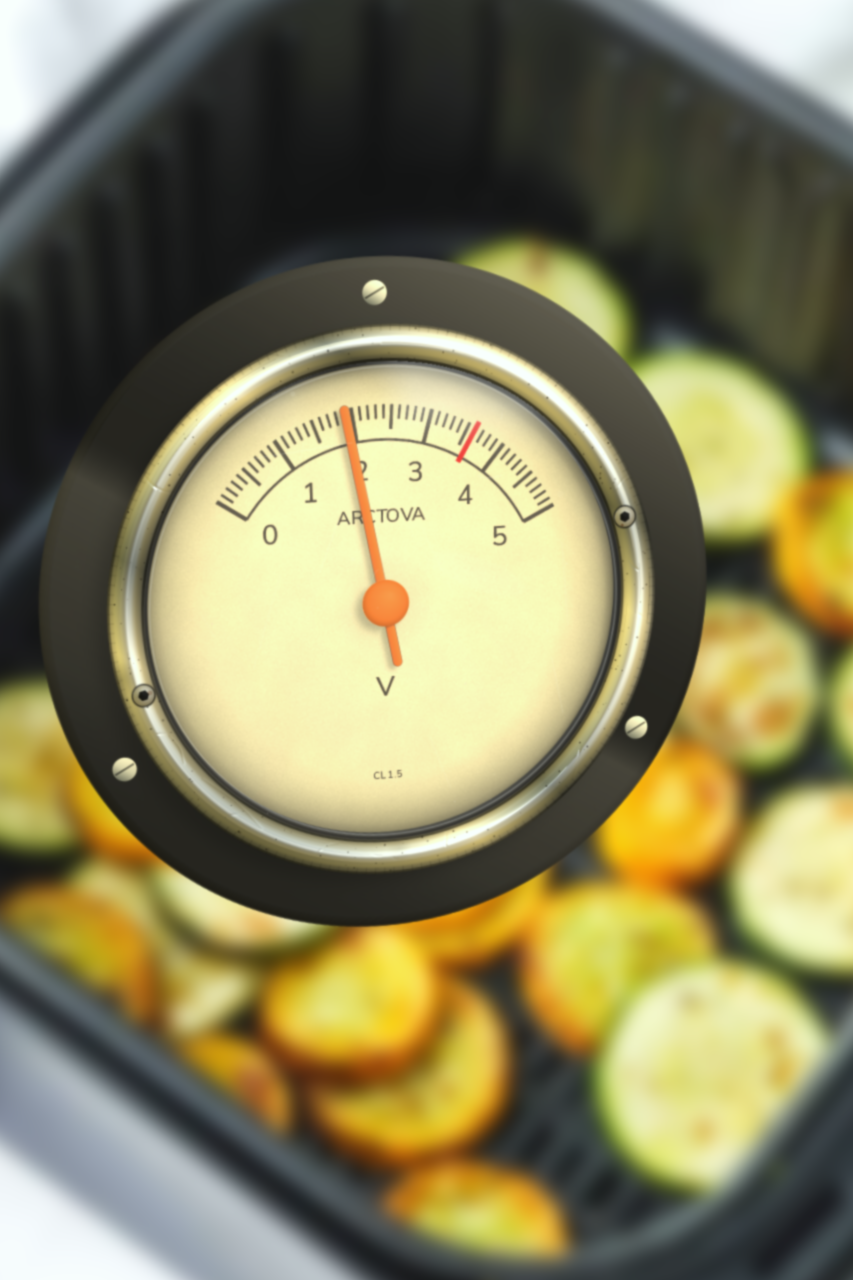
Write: 1.9V
